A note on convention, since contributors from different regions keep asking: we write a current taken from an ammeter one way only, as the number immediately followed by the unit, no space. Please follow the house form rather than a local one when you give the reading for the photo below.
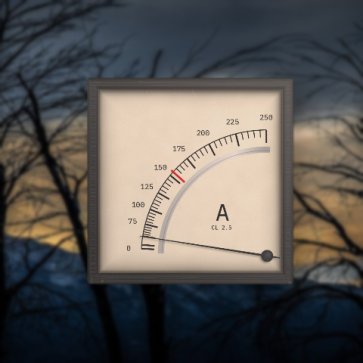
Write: 50A
